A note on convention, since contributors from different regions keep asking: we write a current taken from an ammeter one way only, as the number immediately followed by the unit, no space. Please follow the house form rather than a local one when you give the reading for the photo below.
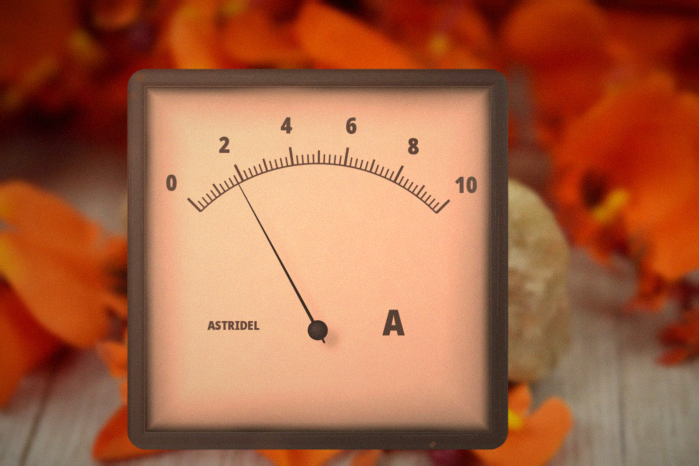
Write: 1.8A
